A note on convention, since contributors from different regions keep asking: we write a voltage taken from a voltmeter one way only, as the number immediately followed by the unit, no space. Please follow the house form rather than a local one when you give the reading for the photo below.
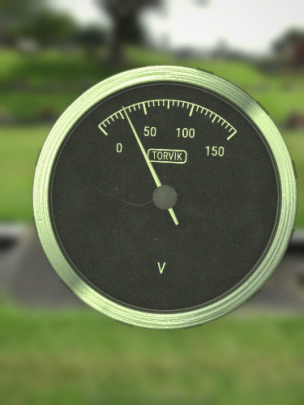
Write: 30V
